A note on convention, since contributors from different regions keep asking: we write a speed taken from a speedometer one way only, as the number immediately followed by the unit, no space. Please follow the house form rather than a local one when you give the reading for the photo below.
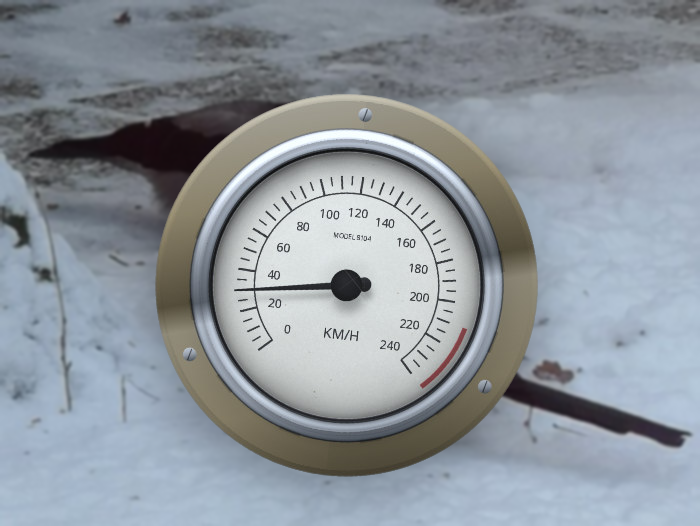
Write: 30km/h
